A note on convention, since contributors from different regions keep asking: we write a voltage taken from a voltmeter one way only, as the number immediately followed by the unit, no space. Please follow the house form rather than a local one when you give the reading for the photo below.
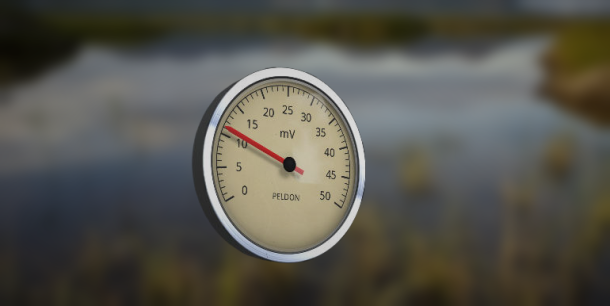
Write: 11mV
